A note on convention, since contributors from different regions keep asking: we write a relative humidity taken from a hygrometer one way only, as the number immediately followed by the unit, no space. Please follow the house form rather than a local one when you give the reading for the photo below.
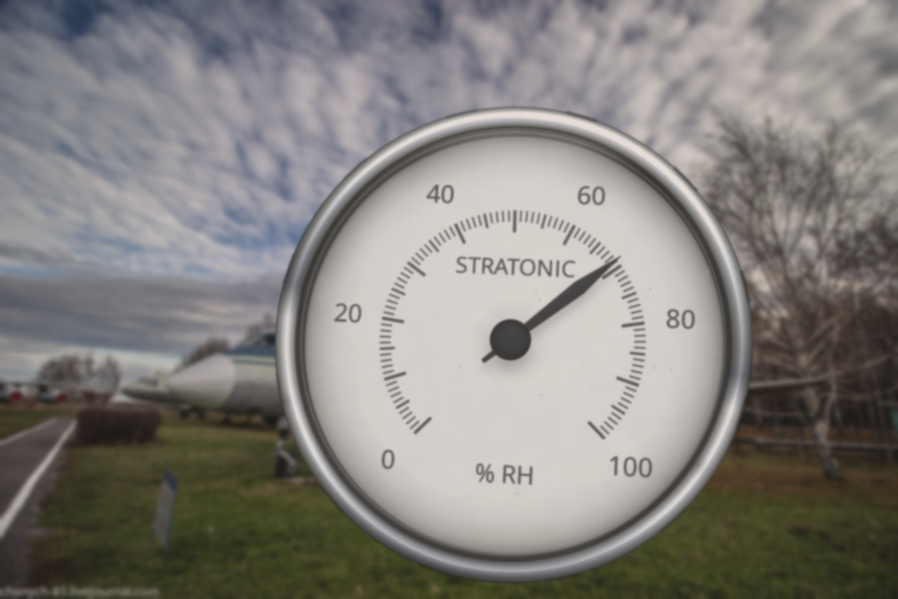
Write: 69%
